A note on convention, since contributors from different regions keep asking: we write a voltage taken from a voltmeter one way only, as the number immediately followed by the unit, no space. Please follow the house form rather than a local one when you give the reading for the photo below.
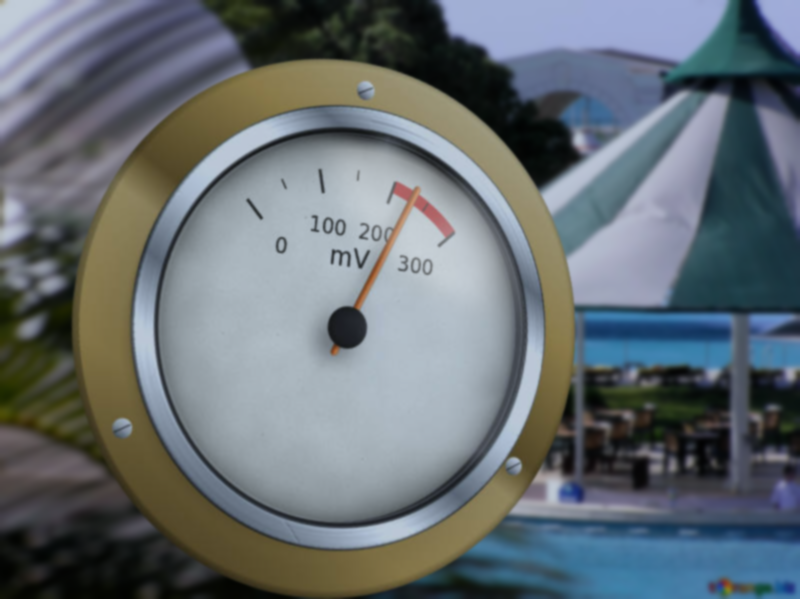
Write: 225mV
